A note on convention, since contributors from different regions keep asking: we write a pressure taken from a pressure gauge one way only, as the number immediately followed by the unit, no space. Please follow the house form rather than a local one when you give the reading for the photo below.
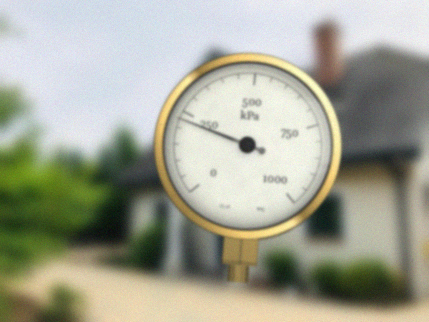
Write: 225kPa
